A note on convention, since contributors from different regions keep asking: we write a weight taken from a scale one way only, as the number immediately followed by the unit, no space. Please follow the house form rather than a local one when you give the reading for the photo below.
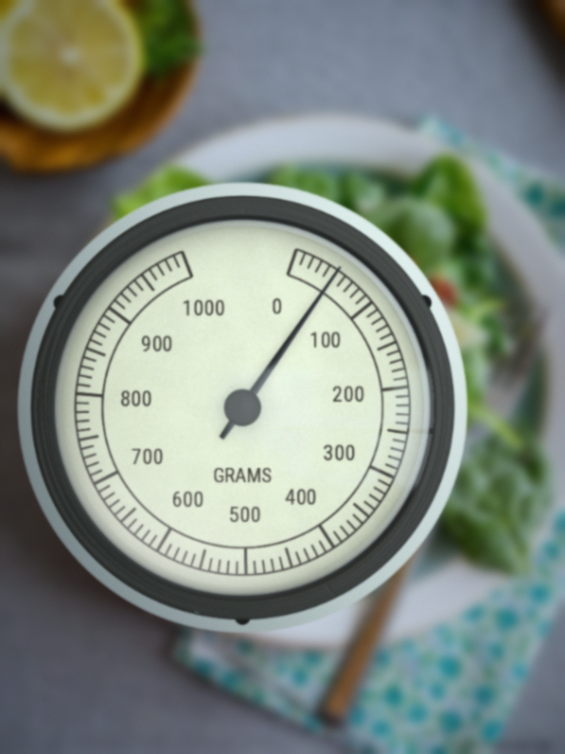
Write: 50g
